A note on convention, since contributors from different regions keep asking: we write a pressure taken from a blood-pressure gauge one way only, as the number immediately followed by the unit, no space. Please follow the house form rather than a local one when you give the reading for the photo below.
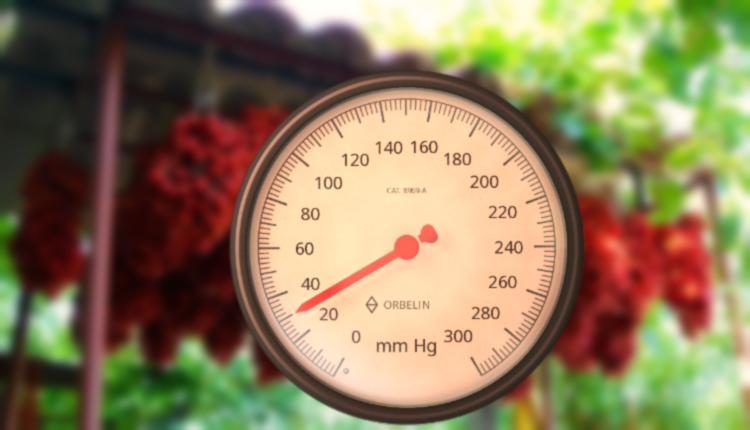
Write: 30mmHg
